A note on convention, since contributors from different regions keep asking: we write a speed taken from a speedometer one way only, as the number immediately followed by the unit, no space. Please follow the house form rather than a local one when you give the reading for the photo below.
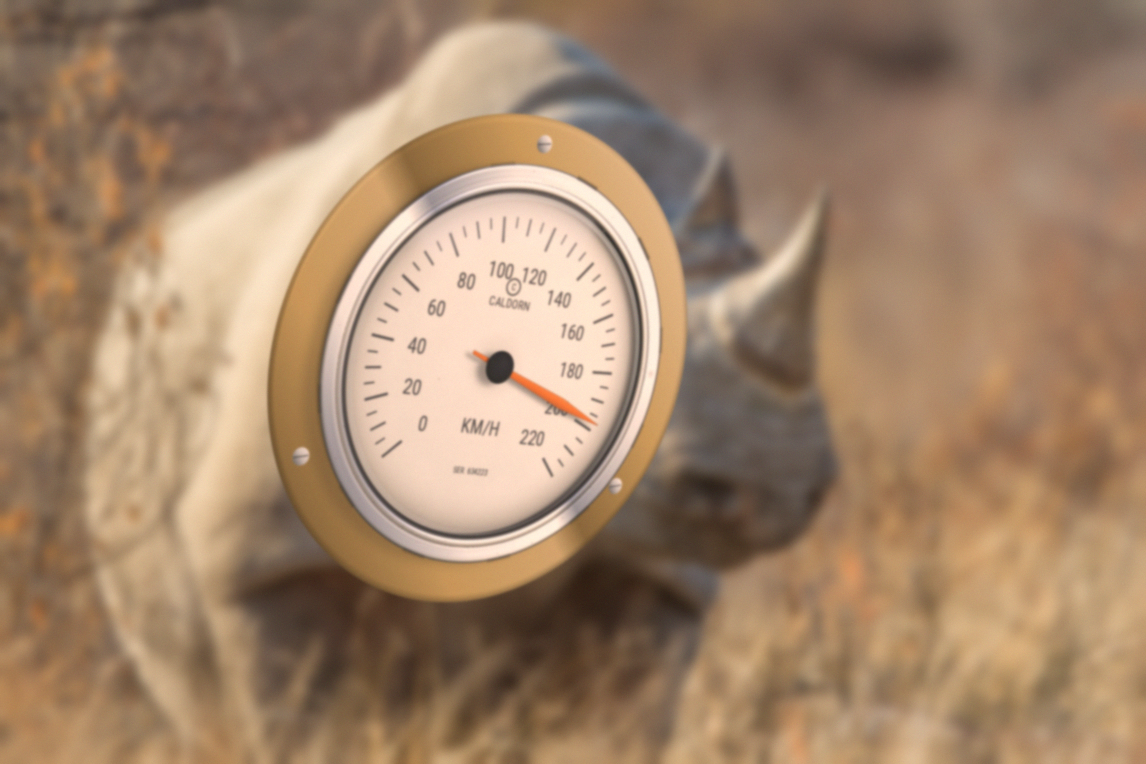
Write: 197.5km/h
